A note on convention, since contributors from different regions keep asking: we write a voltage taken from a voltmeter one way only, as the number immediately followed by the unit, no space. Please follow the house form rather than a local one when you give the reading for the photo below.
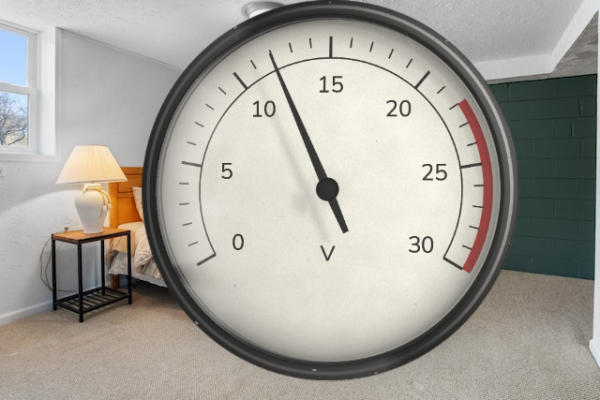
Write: 12V
